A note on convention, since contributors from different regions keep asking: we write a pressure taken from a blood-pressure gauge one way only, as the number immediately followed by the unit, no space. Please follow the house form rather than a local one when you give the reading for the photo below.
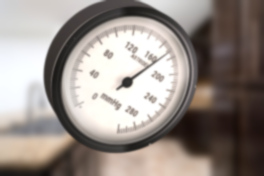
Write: 170mmHg
